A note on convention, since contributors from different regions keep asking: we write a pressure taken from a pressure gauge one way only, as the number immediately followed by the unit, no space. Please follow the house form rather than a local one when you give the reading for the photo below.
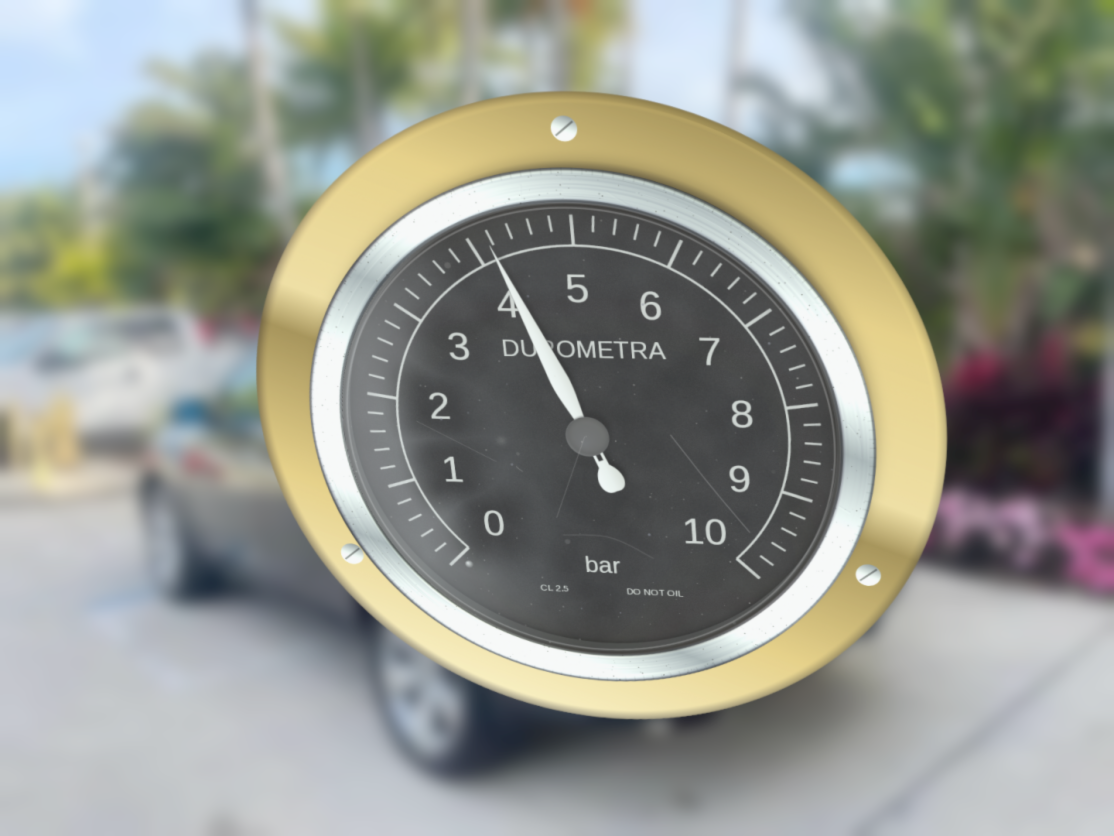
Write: 4.2bar
